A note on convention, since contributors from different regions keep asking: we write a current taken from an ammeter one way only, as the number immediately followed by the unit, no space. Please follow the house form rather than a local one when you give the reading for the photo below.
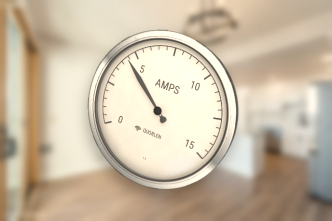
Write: 4.5A
